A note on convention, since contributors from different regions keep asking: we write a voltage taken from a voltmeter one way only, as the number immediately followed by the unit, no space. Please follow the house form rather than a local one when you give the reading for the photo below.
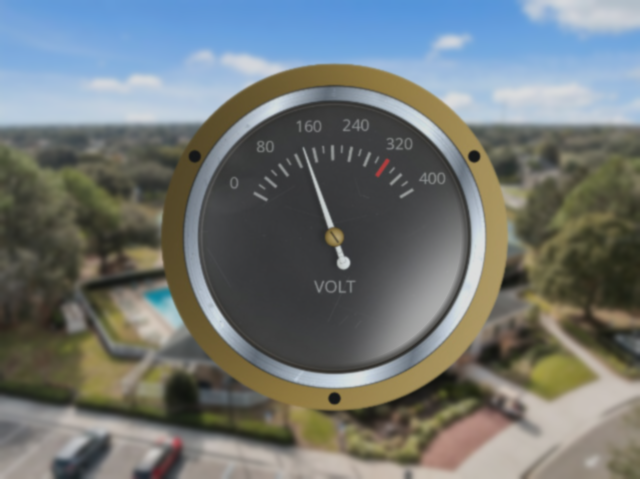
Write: 140V
